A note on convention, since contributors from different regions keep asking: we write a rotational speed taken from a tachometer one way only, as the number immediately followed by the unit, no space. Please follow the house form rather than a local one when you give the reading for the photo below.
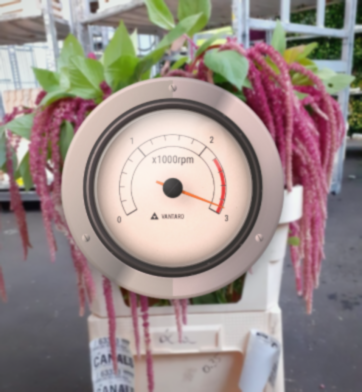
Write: 2900rpm
